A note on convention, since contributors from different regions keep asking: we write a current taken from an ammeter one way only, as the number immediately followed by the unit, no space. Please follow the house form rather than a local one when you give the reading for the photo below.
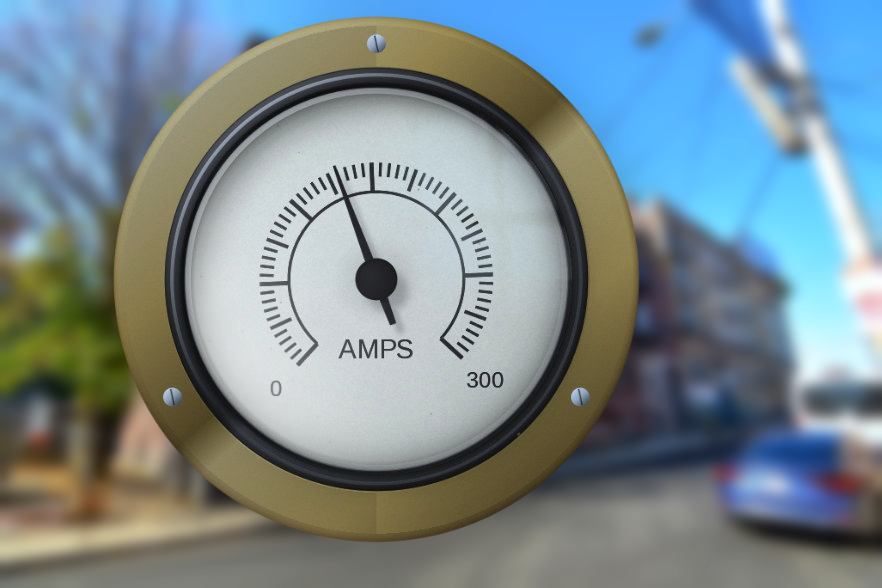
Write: 130A
